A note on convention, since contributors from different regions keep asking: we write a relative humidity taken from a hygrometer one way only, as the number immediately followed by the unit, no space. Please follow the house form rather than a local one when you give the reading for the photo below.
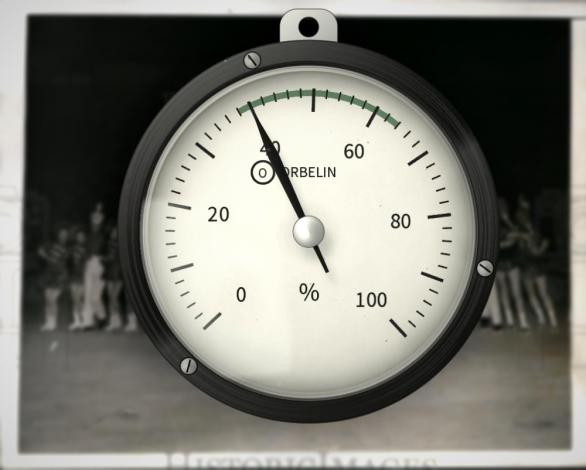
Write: 40%
